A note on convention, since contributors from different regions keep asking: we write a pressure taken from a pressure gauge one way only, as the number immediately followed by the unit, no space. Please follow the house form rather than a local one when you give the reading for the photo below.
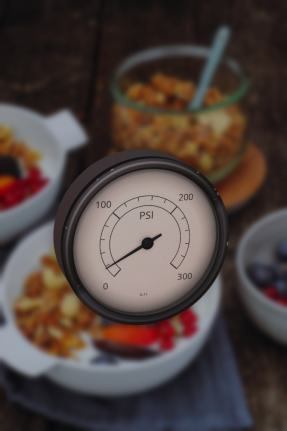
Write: 20psi
